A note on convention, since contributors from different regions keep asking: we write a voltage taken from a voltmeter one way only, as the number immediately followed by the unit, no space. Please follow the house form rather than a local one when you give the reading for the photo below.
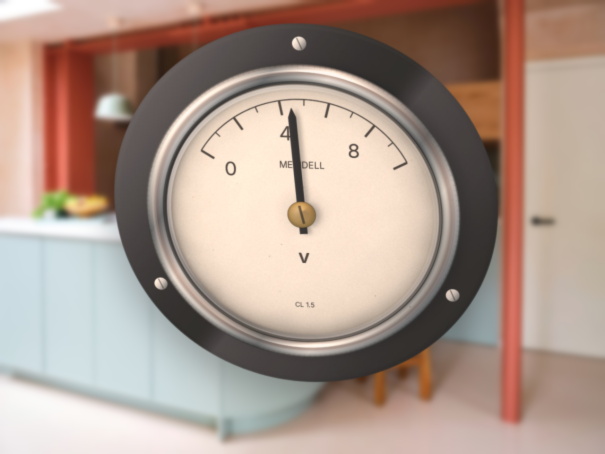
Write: 4.5V
